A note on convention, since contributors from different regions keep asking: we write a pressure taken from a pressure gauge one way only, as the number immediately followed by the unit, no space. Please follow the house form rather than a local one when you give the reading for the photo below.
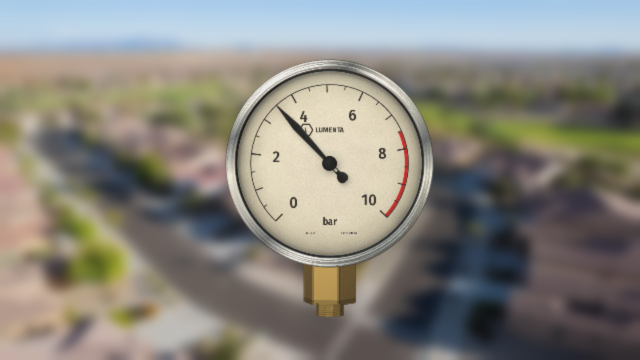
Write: 3.5bar
